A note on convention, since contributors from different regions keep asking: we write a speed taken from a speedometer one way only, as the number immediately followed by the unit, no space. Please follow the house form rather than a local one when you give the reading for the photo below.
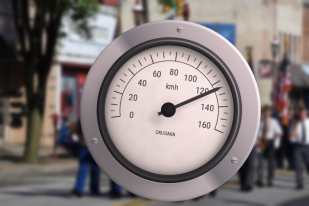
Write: 125km/h
